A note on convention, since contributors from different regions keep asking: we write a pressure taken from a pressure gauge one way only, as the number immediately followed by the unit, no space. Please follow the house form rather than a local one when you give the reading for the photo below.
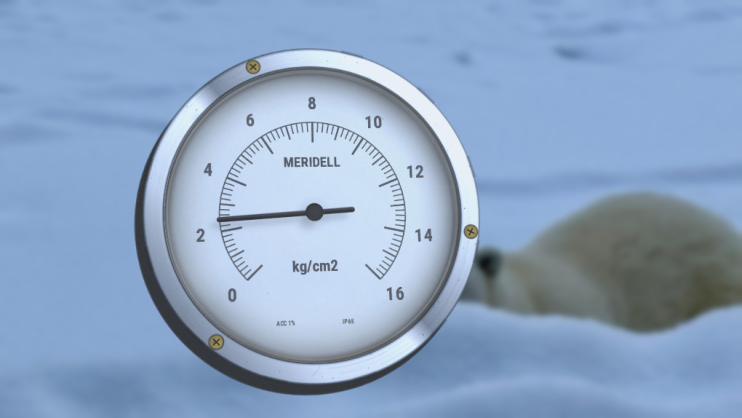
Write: 2.4kg/cm²
